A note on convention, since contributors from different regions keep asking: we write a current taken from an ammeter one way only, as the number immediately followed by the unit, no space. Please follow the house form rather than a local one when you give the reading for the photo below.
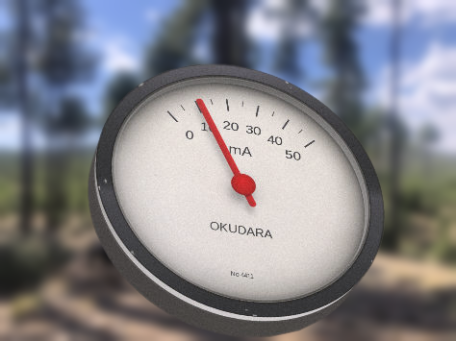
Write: 10mA
